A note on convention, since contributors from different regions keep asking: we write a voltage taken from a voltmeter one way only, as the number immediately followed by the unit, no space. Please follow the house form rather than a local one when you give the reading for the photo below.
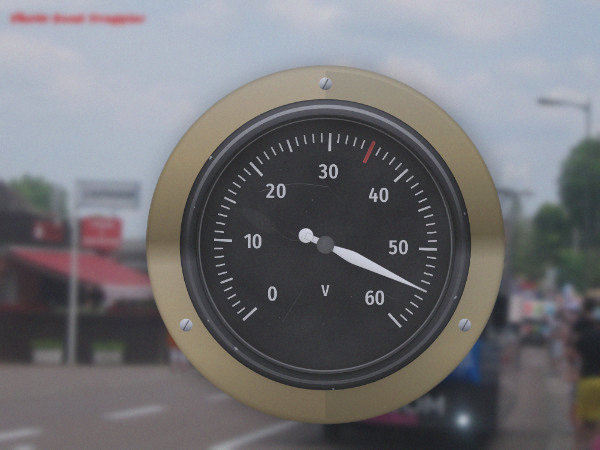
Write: 55V
